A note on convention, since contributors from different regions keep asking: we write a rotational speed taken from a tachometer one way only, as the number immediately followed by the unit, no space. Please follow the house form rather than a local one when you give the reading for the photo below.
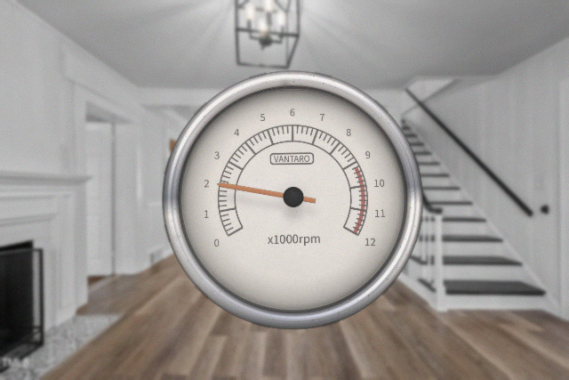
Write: 2000rpm
